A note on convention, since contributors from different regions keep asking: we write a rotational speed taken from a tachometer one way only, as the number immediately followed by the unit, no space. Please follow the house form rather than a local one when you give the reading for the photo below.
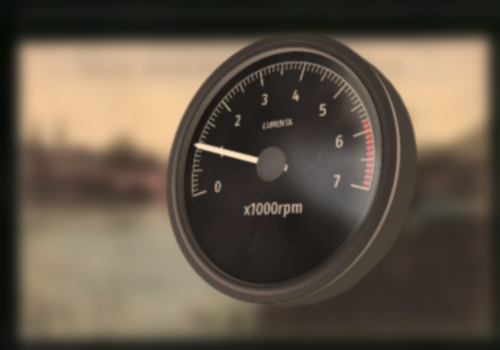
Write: 1000rpm
